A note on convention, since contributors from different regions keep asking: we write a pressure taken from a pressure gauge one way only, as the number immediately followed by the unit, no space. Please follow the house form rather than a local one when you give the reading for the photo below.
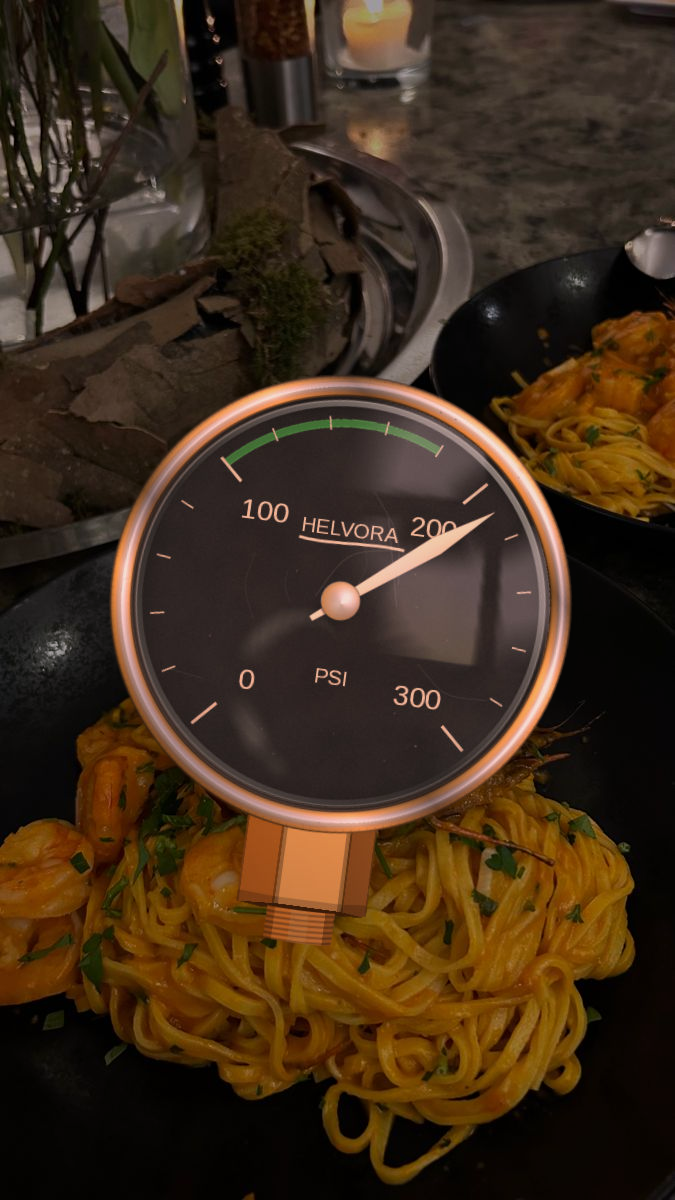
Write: 210psi
